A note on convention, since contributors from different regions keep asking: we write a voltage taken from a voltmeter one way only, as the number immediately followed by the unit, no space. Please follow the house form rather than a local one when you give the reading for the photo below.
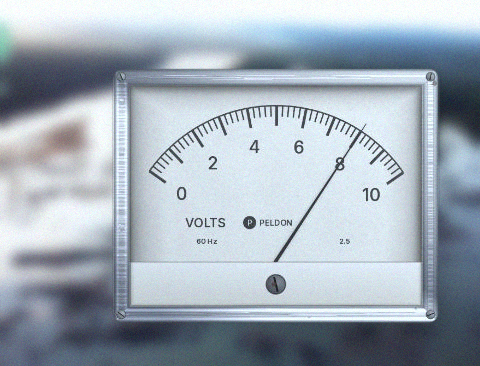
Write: 8V
